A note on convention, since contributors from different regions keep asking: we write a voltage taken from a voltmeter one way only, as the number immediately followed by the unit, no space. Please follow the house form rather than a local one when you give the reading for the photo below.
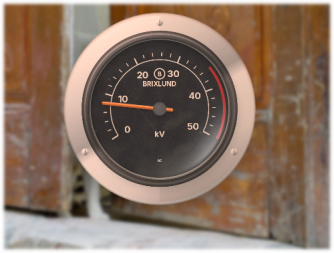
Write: 8kV
